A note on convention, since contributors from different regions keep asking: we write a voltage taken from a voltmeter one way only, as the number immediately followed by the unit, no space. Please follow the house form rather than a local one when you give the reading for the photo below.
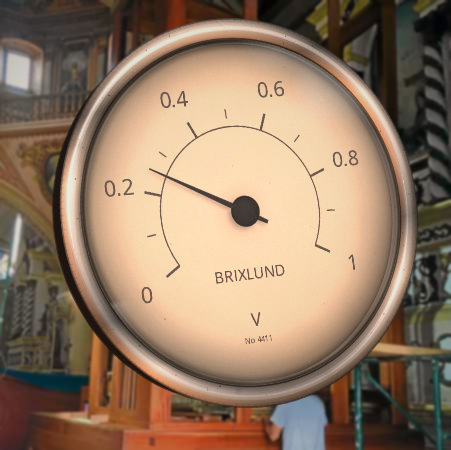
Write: 0.25V
